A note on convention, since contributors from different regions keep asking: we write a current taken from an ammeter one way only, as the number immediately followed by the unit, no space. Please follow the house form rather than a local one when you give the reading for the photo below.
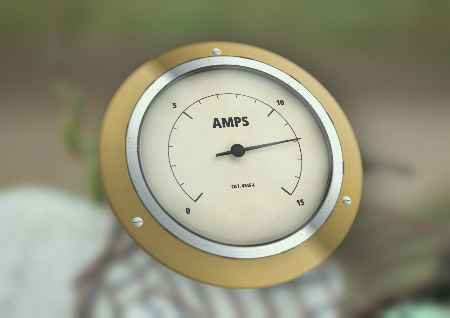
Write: 12A
